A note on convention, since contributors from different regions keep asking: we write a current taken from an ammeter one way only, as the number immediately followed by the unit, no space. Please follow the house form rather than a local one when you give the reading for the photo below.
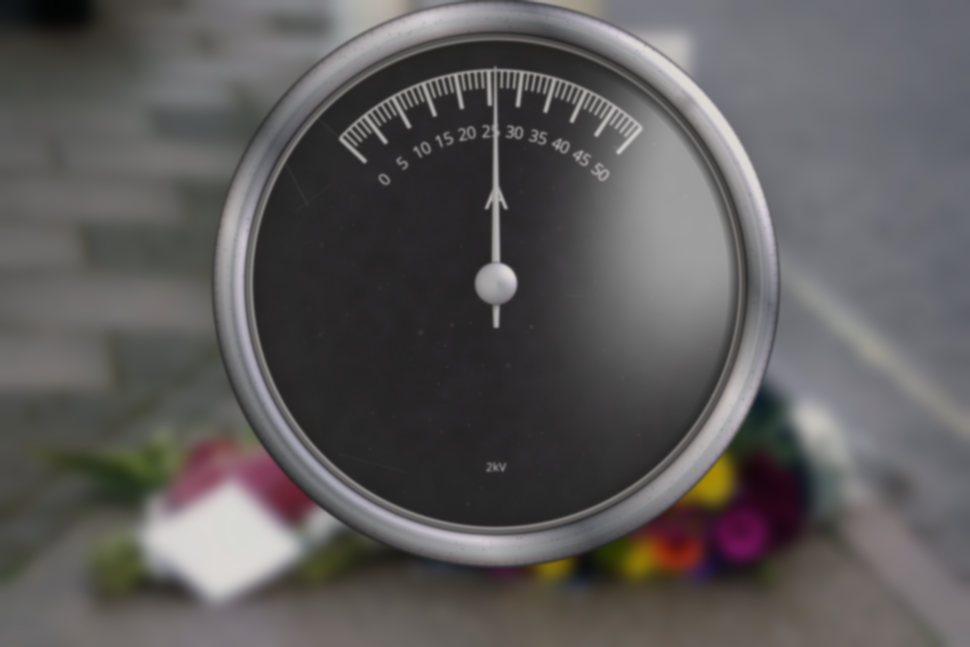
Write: 26A
